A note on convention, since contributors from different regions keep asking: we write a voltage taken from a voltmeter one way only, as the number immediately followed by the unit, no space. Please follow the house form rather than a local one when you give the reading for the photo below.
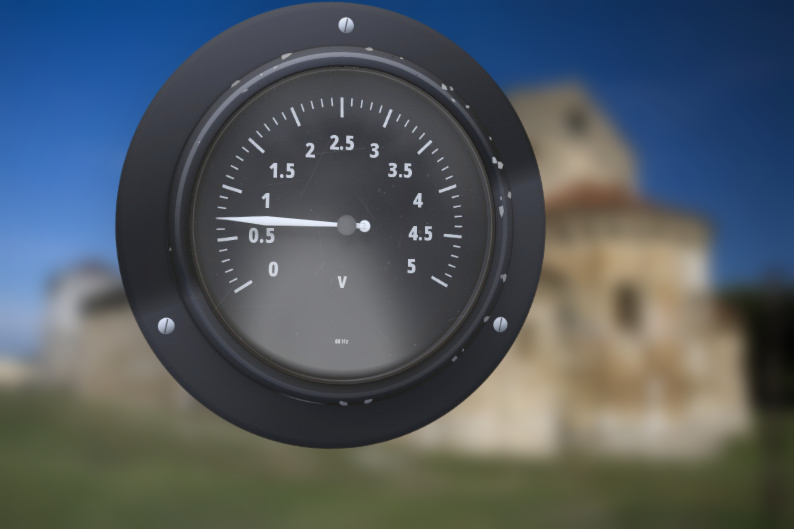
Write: 0.7V
